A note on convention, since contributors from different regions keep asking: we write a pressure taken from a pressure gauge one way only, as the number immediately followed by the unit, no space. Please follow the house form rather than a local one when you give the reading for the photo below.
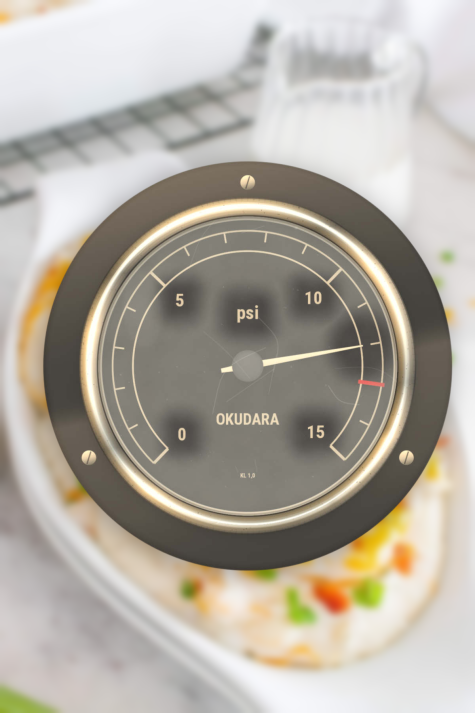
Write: 12psi
